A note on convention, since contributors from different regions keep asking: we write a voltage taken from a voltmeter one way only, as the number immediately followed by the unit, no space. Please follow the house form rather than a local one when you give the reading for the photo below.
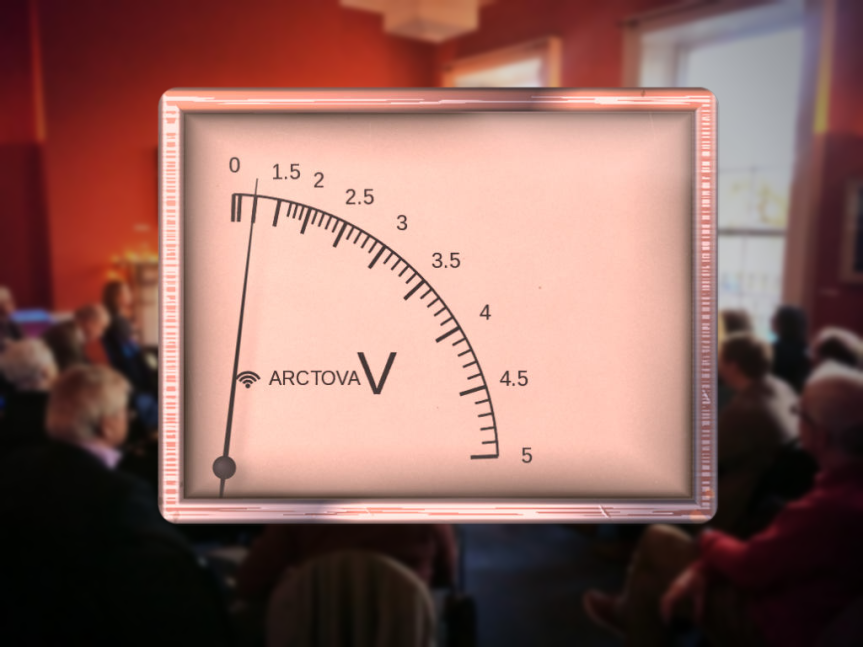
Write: 1V
